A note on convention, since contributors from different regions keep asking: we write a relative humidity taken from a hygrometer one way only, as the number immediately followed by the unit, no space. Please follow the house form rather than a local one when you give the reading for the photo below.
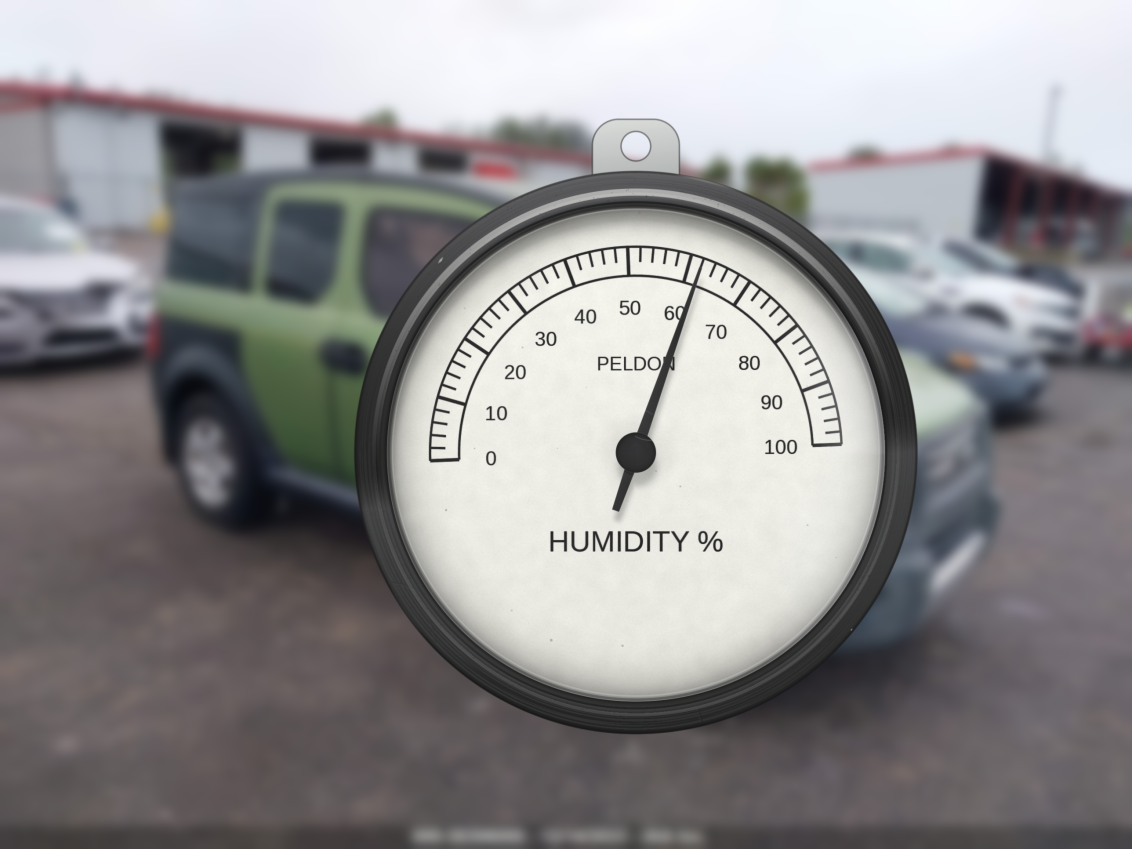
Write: 62%
